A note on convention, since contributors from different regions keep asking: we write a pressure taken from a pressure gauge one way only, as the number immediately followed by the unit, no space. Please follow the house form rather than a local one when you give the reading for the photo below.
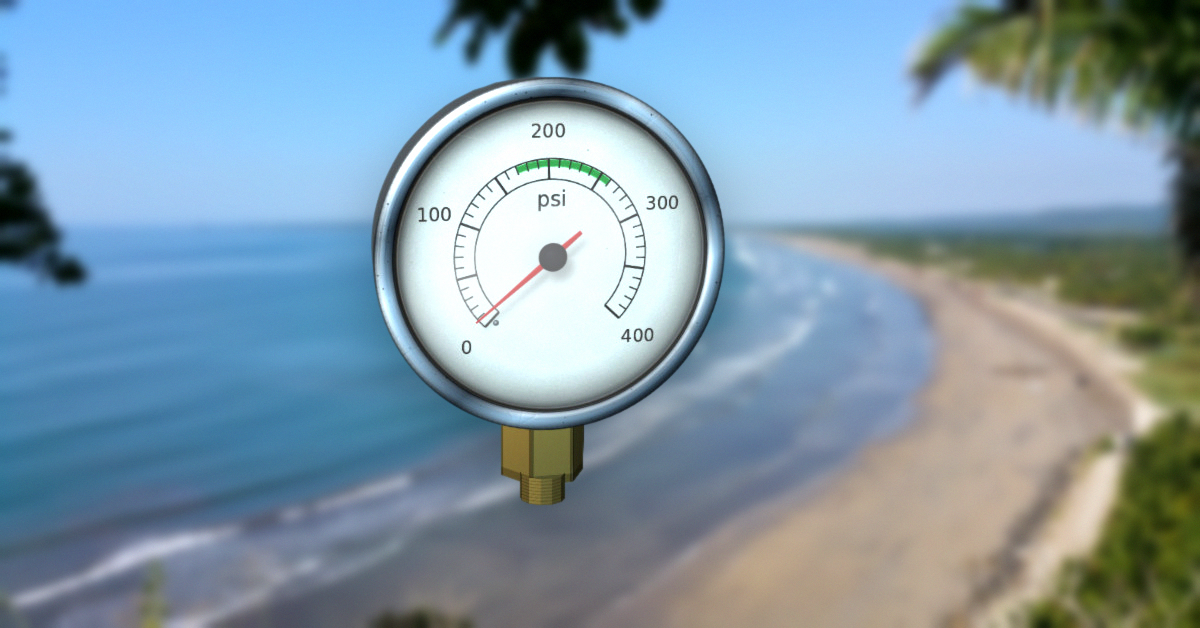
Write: 10psi
